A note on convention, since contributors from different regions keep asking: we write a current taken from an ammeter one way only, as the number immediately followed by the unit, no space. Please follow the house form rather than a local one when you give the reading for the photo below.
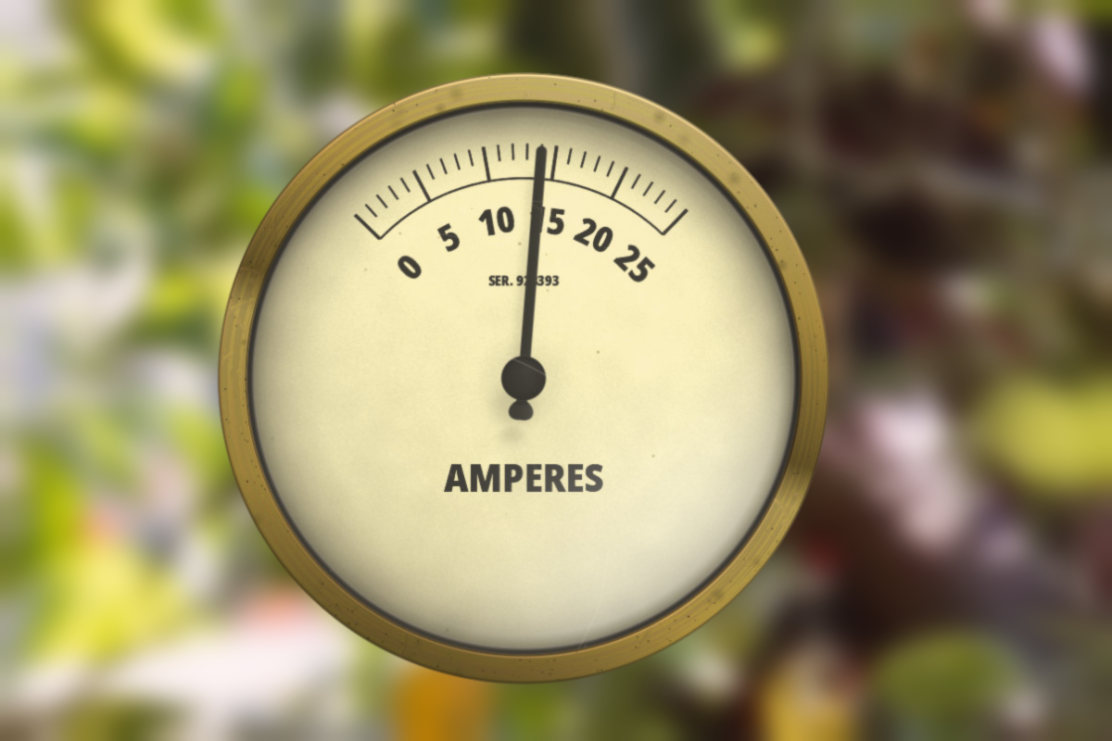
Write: 14A
